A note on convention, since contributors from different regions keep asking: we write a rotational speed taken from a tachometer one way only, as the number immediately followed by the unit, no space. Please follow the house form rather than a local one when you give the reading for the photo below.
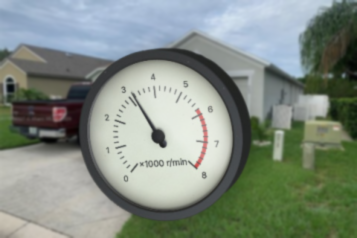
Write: 3200rpm
